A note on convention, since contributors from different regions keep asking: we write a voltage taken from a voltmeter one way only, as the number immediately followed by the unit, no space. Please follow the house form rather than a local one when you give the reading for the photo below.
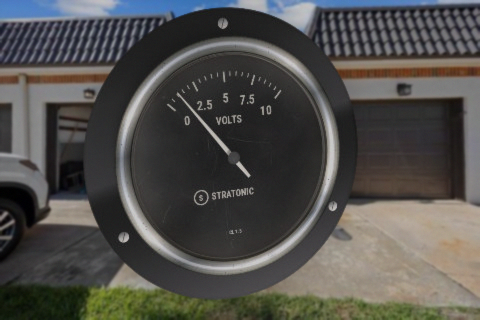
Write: 1V
